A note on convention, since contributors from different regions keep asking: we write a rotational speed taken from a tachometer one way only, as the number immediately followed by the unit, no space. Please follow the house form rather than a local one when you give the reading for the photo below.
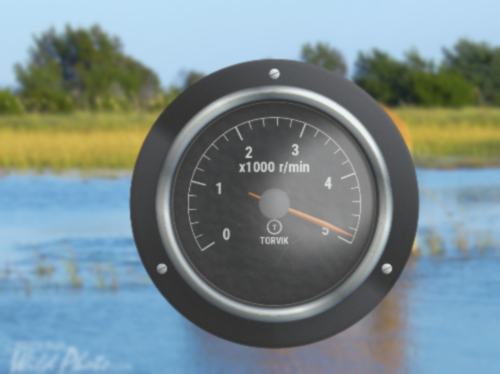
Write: 4900rpm
